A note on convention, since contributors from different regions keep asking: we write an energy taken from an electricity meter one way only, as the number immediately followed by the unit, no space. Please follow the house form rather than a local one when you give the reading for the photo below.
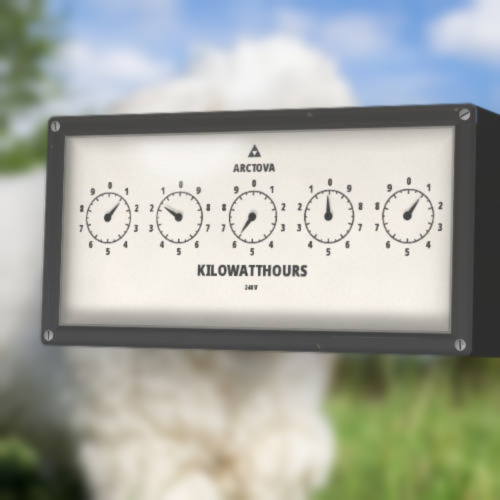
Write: 11601kWh
